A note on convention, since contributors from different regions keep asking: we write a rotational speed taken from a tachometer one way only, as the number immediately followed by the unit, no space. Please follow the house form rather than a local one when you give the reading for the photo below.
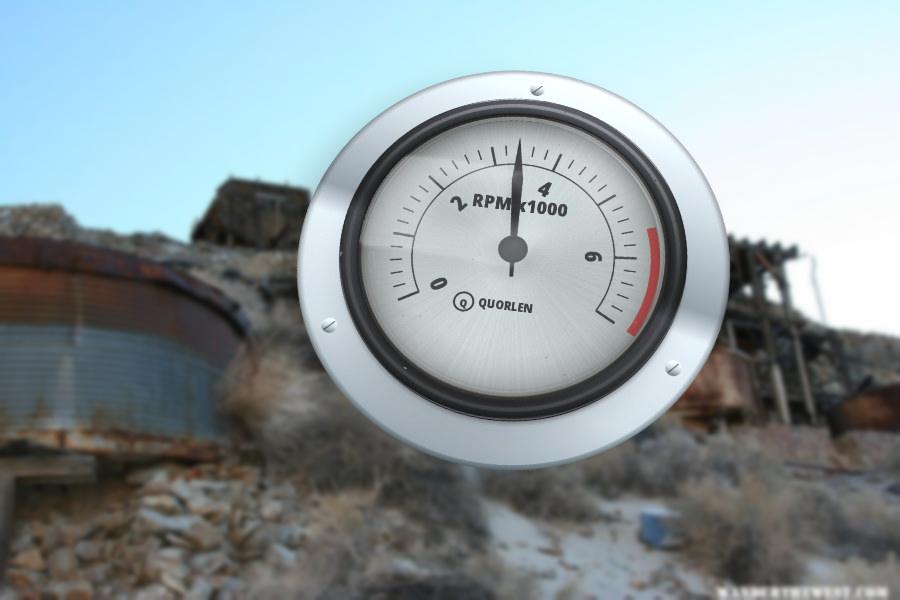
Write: 3400rpm
